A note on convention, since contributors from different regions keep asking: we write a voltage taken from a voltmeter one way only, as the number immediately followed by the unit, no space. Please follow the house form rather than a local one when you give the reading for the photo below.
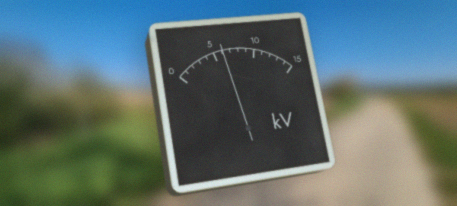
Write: 6kV
